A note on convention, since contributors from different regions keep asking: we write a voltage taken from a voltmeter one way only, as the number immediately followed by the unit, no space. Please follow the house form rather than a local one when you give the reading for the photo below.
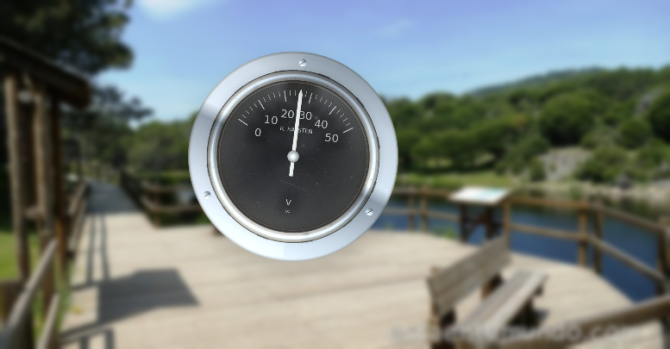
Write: 26V
